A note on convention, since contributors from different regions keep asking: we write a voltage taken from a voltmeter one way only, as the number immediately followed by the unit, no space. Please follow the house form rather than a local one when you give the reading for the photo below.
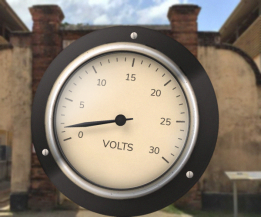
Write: 1.5V
